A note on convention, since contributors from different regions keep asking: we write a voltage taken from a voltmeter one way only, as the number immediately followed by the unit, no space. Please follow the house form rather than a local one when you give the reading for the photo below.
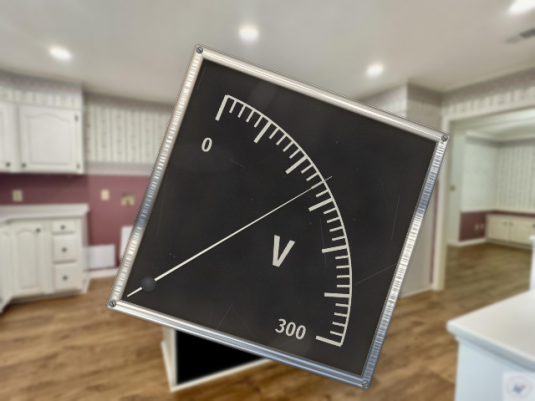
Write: 130V
